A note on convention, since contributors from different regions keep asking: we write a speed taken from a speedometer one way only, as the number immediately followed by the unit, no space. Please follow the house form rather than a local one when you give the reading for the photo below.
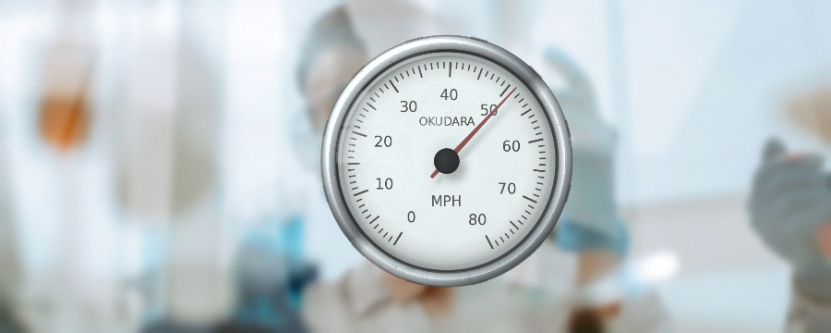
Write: 51mph
